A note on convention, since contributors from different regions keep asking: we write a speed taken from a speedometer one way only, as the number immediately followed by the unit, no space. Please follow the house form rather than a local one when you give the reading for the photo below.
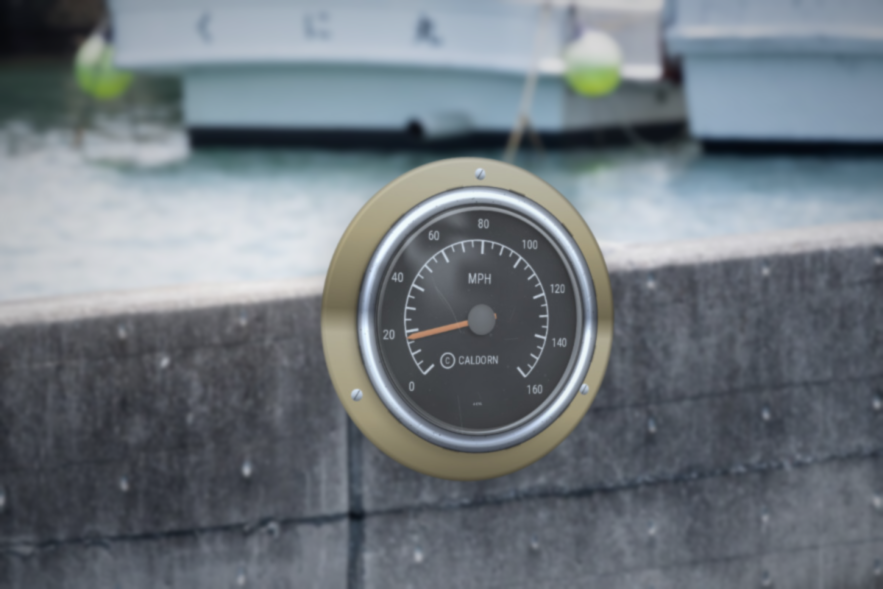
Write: 17.5mph
